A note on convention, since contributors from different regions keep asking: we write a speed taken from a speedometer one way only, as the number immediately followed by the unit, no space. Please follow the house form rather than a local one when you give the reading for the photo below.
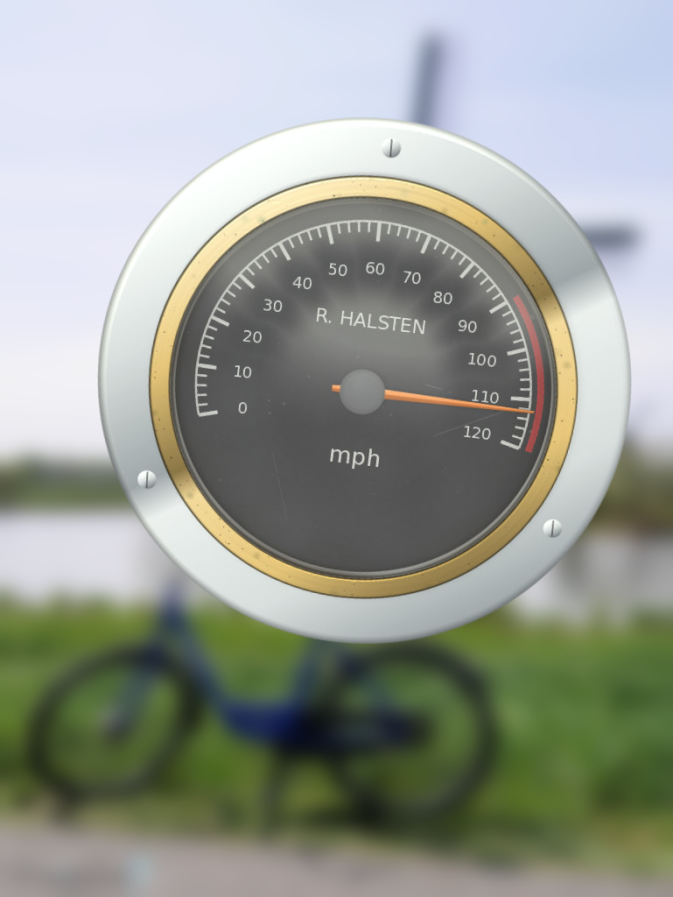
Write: 112mph
